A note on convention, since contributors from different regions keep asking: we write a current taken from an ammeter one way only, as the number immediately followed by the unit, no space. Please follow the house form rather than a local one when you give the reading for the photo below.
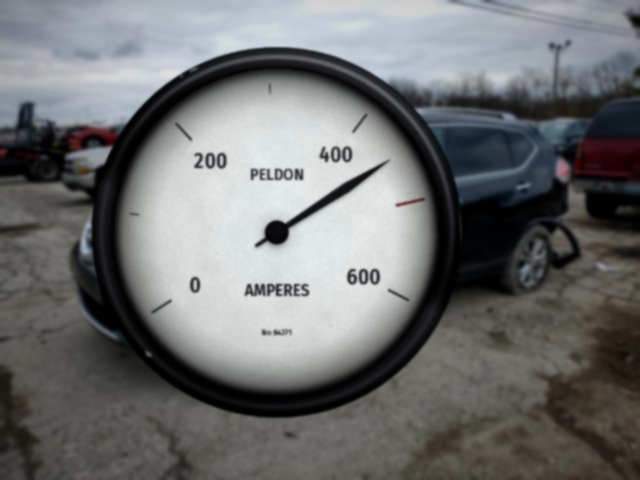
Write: 450A
